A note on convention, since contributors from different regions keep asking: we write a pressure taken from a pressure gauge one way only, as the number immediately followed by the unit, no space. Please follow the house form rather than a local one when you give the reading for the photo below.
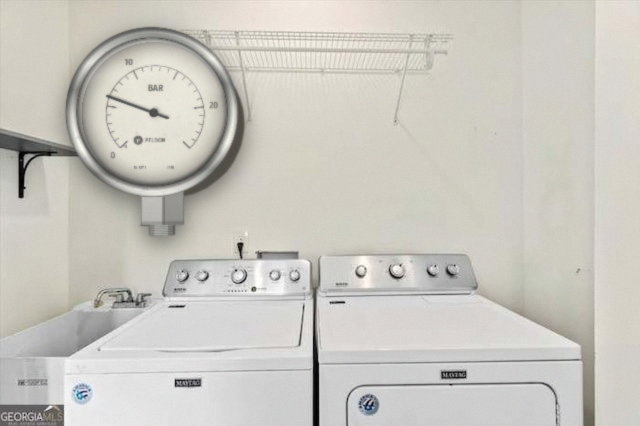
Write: 6bar
